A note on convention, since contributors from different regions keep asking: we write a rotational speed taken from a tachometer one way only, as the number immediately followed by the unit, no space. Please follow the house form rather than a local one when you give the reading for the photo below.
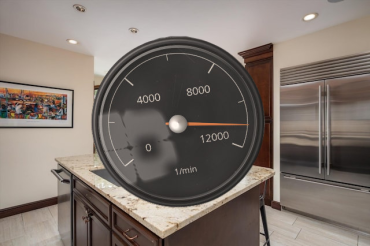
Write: 11000rpm
